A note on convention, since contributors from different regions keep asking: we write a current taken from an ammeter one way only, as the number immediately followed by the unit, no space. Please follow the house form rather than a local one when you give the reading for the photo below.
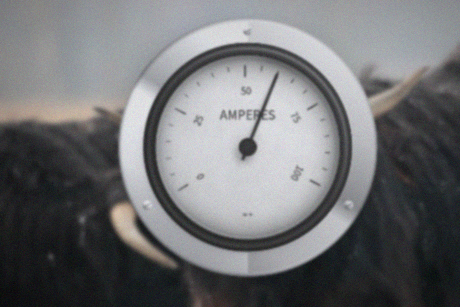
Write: 60A
